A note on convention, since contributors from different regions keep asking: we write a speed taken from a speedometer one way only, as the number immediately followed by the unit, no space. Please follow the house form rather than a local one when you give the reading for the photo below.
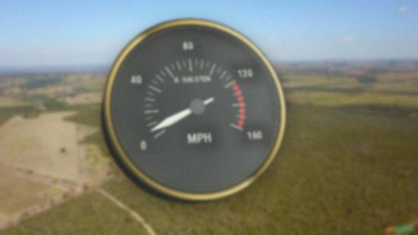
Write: 5mph
